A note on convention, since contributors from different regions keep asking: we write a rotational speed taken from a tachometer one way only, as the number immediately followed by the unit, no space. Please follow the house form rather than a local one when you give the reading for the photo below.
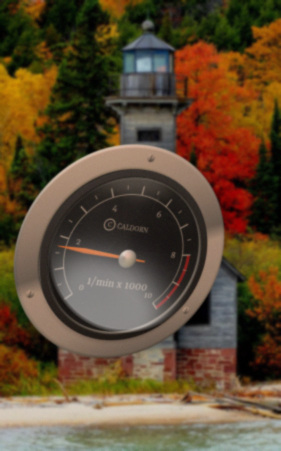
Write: 1750rpm
